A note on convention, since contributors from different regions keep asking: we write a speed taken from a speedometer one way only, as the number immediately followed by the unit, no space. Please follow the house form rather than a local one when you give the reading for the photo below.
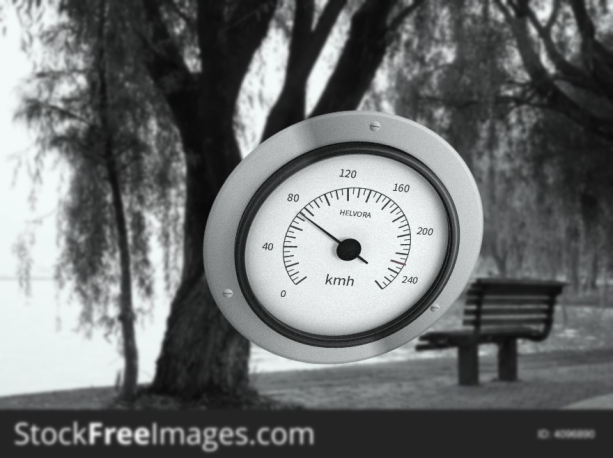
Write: 75km/h
